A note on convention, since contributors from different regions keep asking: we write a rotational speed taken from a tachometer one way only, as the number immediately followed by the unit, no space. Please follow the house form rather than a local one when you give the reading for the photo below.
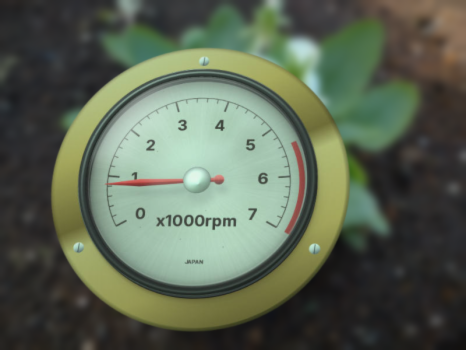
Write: 800rpm
